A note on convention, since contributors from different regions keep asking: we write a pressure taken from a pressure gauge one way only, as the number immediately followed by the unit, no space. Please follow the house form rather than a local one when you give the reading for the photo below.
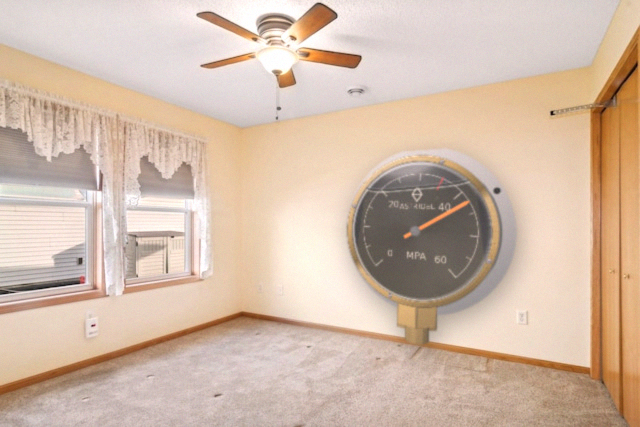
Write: 42.5MPa
